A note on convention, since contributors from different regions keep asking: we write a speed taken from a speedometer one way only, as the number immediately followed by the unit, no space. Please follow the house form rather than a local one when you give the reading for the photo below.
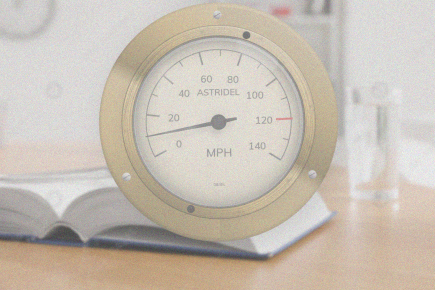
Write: 10mph
